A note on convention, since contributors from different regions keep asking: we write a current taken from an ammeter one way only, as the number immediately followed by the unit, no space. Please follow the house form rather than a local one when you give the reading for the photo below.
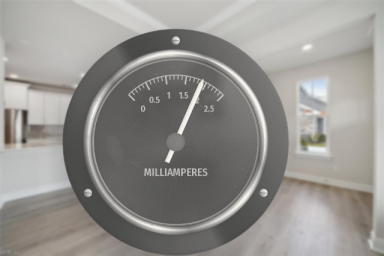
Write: 1.9mA
